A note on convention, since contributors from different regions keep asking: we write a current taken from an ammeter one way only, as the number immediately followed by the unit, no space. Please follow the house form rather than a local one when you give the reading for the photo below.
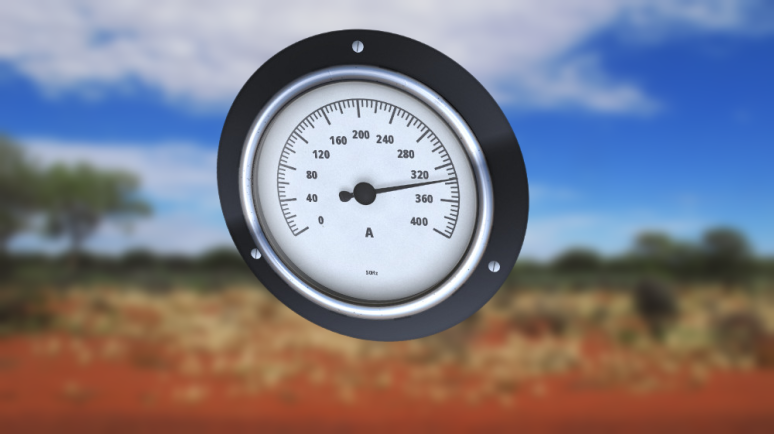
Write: 335A
